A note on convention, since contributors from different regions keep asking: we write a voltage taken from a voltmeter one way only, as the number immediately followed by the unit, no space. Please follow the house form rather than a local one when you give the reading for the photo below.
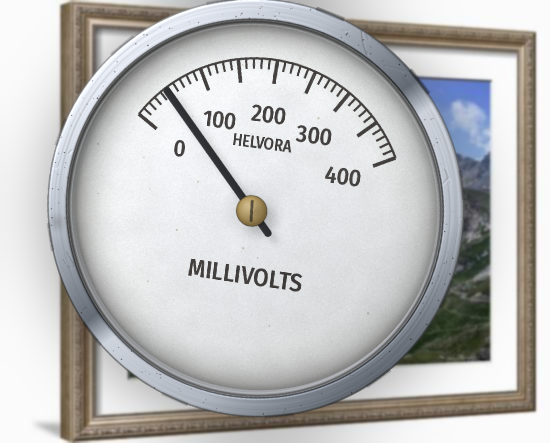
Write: 50mV
